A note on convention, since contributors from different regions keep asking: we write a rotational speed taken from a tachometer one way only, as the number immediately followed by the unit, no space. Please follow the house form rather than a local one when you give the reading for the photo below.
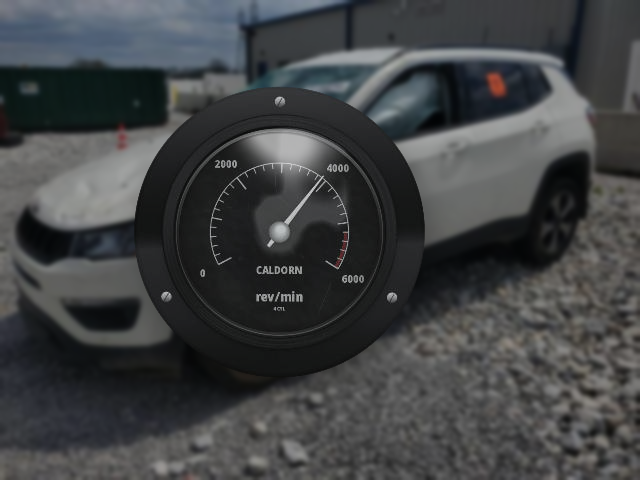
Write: 3900rpm
